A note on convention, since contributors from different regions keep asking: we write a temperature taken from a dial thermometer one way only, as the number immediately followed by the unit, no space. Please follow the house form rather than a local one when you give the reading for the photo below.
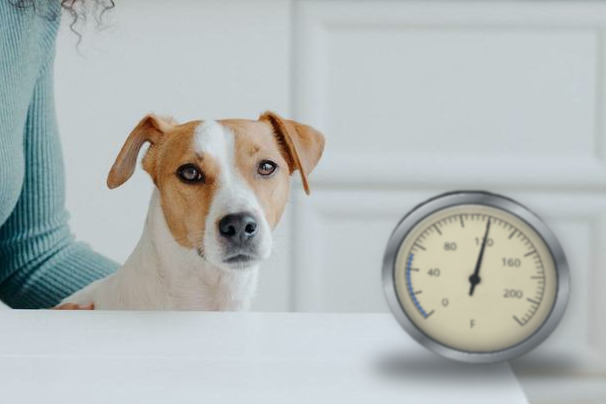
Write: 120°F
